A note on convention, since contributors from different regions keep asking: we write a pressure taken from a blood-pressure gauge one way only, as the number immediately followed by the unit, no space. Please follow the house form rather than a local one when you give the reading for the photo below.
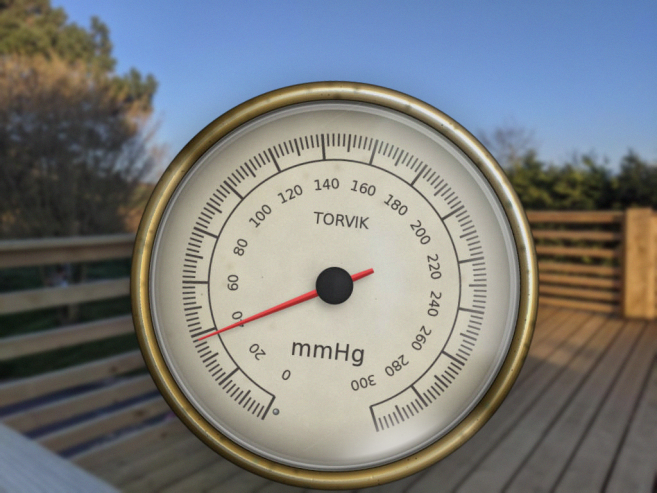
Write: 38mmHg
